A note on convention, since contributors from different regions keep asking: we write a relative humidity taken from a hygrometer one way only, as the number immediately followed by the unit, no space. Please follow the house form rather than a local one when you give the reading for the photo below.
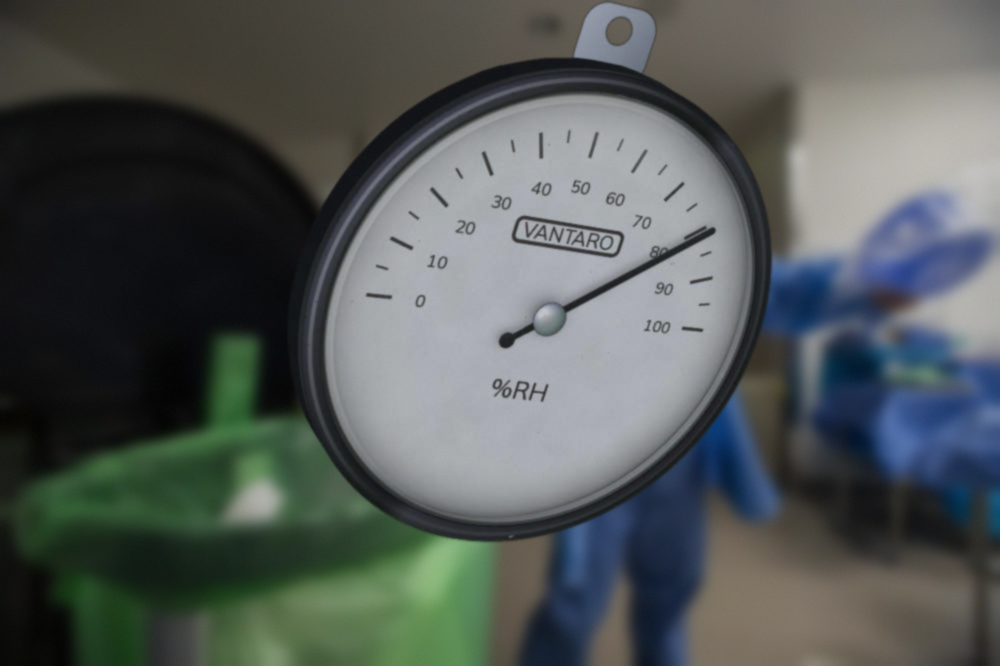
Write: 80%
